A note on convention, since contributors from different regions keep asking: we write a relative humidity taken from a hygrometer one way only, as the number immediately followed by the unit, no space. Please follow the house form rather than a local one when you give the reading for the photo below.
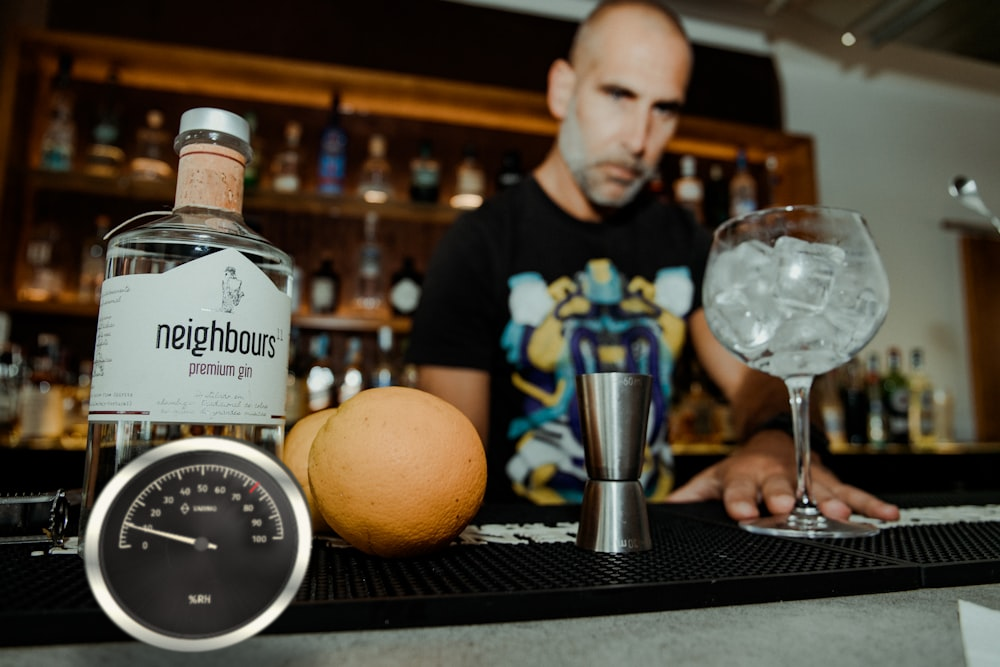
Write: 10%
